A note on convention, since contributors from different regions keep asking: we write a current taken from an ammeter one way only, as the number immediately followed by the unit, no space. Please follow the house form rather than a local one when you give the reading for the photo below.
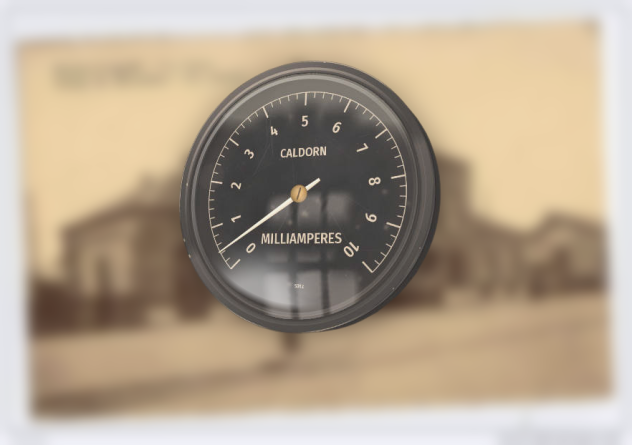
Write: 0.4mA
